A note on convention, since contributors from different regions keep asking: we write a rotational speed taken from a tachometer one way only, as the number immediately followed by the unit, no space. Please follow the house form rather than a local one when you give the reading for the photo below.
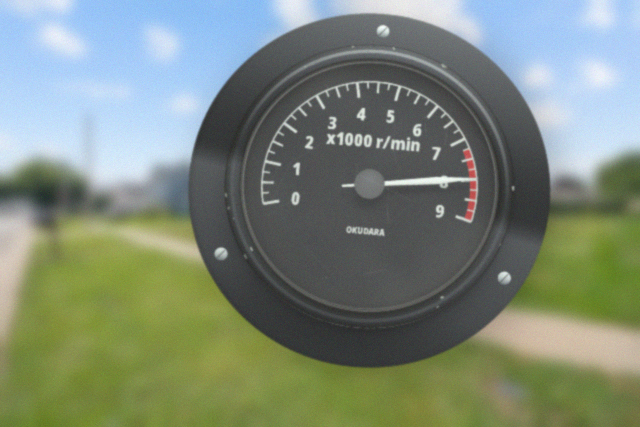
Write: 8000rpm
